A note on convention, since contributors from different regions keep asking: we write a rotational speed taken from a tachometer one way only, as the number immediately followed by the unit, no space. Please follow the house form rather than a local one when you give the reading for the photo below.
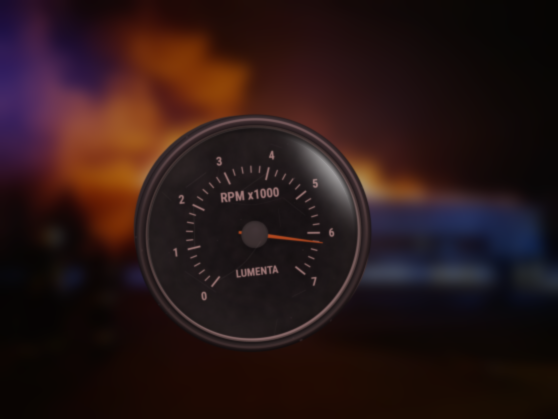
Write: 6200rpm
